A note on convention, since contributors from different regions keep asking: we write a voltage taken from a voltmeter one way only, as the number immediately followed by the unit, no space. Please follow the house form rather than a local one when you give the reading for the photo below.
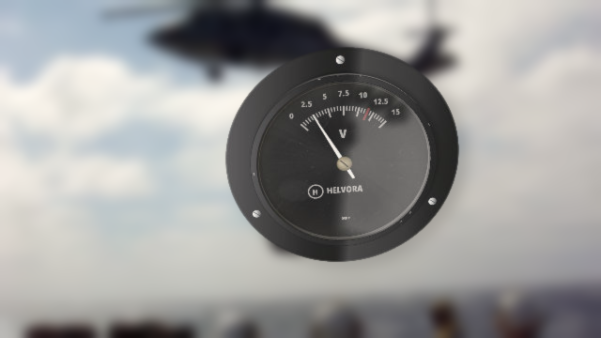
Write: 2.5V
